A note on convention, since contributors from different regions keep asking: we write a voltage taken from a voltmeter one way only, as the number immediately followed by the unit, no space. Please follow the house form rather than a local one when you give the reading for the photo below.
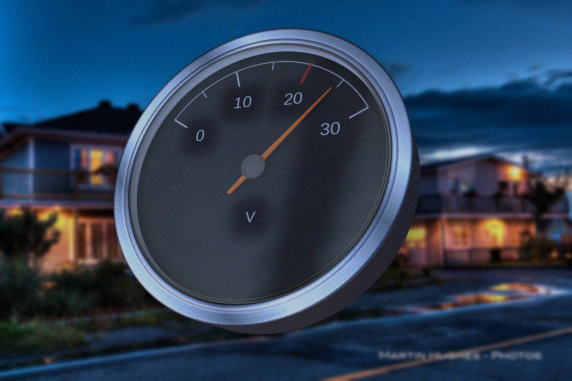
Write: 25V
